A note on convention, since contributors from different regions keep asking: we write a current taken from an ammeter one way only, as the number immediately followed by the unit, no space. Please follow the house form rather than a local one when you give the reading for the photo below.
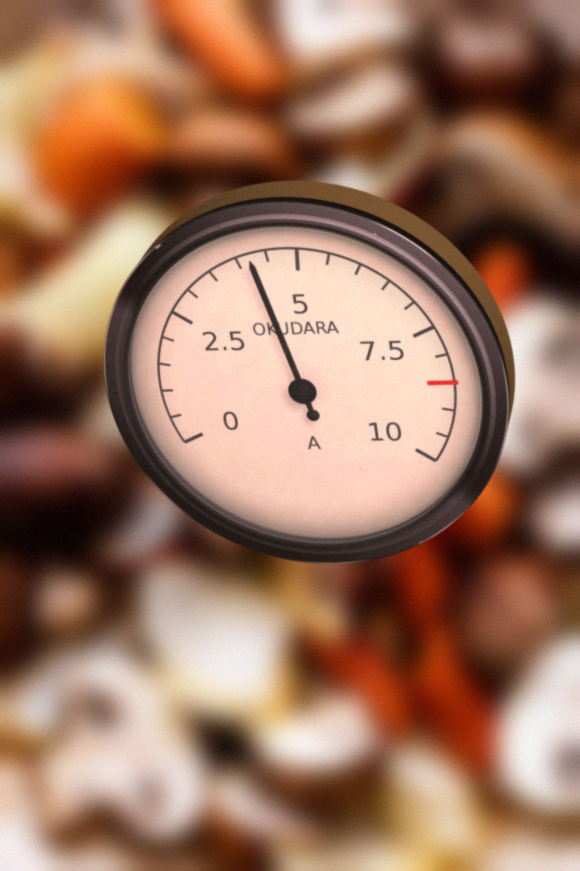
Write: 4.25A
